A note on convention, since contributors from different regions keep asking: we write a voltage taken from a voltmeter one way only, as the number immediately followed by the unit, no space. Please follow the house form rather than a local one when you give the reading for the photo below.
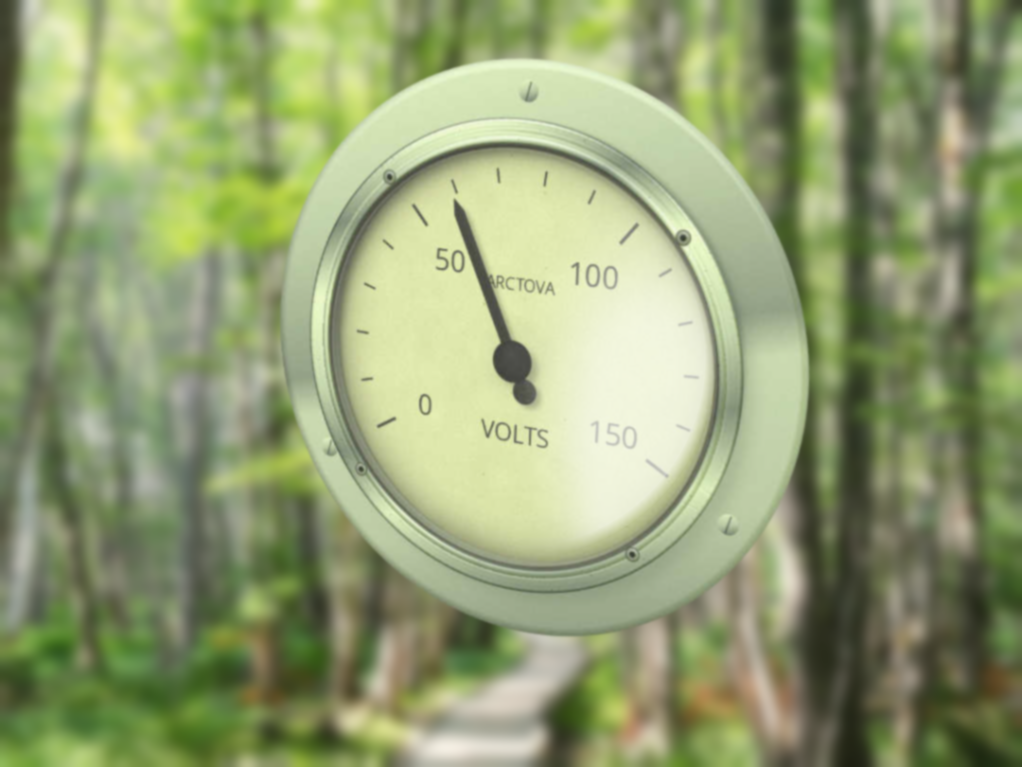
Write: 60V
